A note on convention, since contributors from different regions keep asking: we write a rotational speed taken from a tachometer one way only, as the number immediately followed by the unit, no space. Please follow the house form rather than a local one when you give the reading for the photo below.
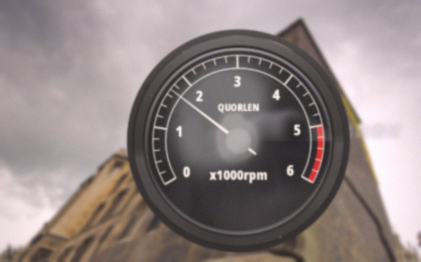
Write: 1700rpm
